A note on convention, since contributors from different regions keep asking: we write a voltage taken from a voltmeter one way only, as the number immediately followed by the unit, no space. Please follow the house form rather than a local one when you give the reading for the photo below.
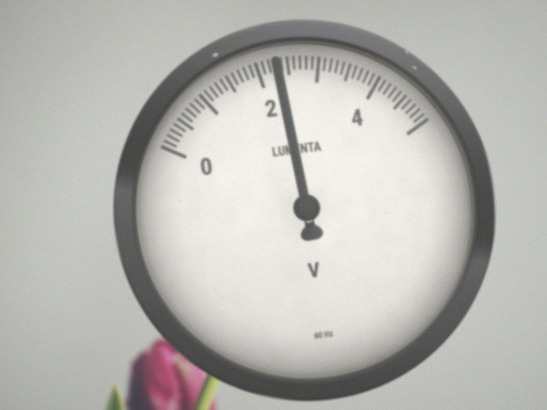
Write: 2.3V
